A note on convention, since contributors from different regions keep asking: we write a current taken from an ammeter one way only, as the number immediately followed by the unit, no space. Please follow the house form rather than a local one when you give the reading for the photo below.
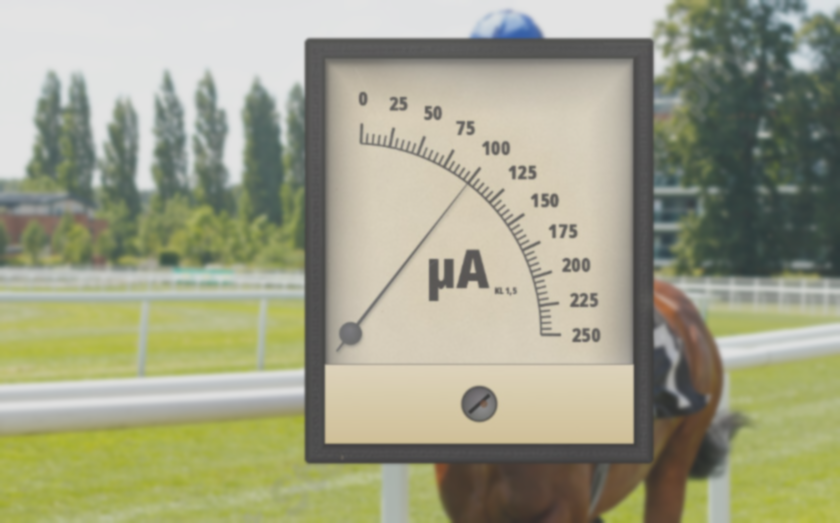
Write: 100µA
